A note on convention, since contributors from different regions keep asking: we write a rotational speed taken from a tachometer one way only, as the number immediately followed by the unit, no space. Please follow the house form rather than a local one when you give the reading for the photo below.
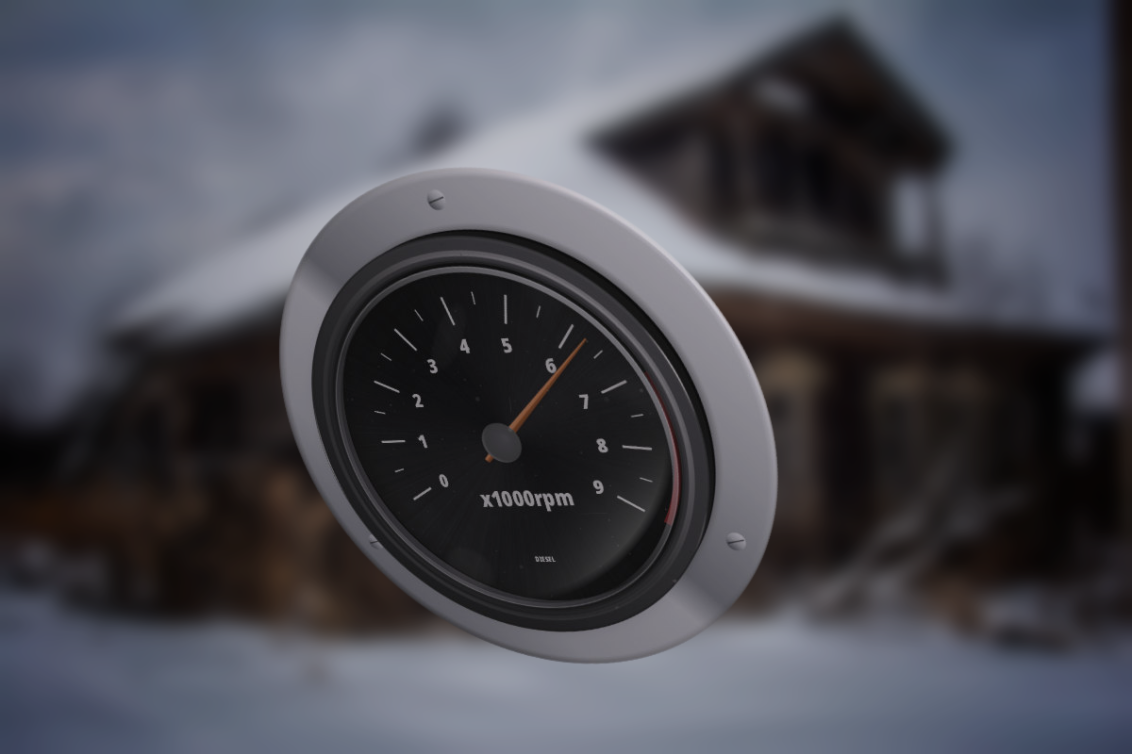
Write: 6250rpm
